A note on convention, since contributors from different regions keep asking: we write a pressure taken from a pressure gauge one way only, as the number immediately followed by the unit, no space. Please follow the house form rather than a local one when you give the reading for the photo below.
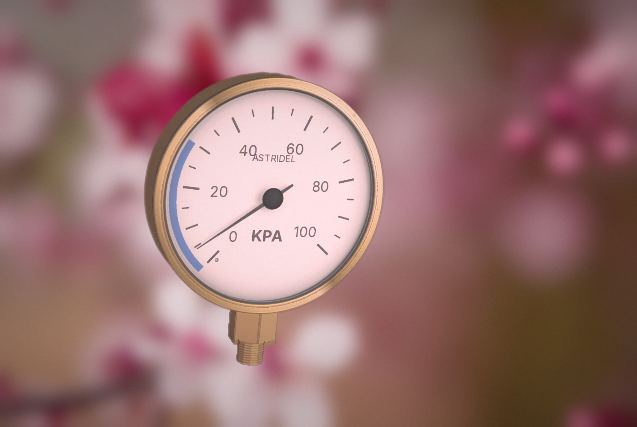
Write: 5kPa
